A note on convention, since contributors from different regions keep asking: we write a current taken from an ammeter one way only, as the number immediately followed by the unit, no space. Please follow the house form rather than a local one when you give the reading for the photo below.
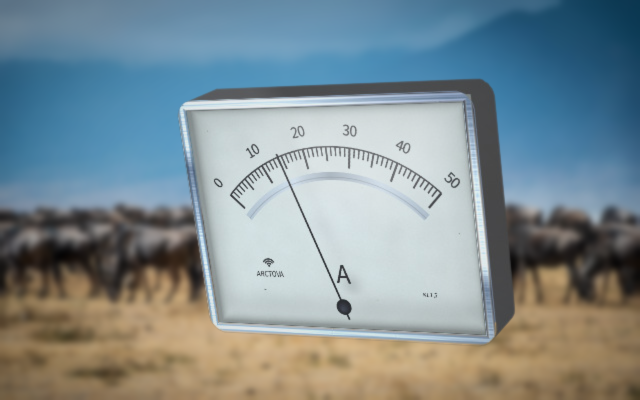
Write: 15A
